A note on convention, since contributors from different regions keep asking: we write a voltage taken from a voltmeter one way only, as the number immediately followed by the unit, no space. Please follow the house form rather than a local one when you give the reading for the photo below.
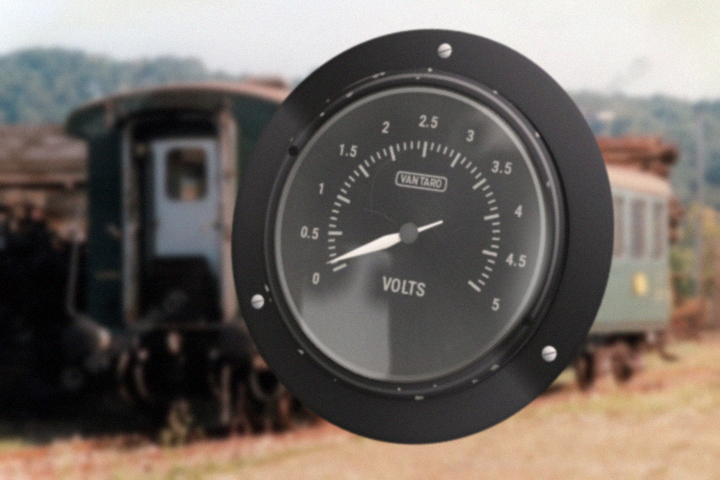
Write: 0.1V
